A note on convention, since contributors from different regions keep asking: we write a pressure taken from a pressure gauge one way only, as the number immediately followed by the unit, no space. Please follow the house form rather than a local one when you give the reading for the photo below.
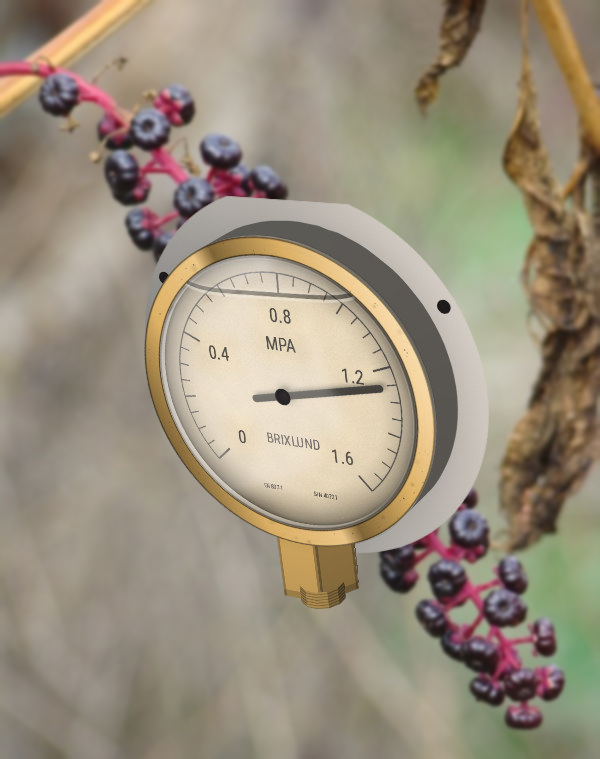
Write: 1.25MPa
